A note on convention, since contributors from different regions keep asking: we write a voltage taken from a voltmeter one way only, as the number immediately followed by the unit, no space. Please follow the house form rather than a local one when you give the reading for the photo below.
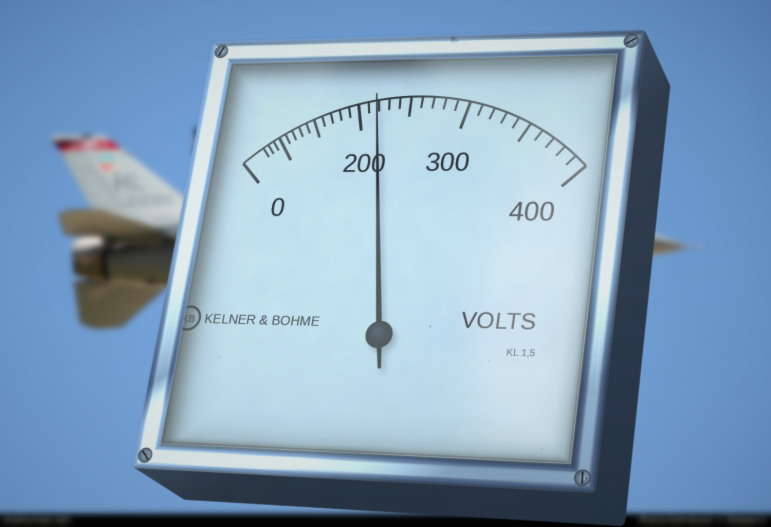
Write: 220V
